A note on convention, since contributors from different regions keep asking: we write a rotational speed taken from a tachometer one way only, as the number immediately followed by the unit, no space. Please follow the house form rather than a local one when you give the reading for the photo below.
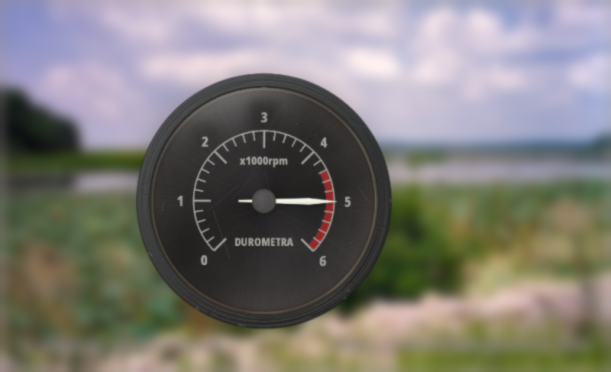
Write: 5000rpm
